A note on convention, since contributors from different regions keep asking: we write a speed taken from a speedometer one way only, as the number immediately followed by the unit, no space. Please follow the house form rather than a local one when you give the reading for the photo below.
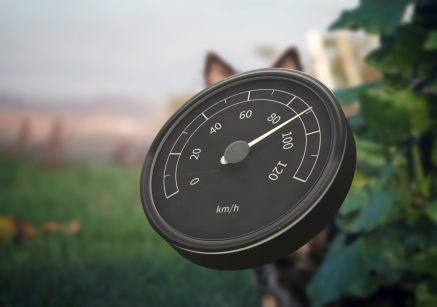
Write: 90km/h
